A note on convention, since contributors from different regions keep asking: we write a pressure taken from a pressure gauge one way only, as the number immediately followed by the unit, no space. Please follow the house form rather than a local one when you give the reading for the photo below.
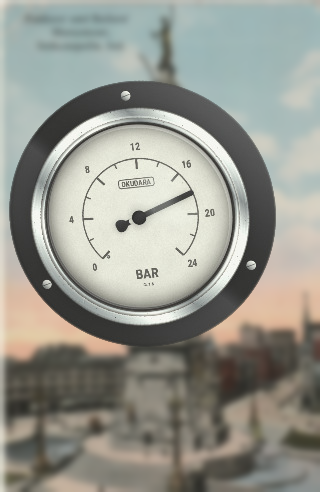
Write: 18bar
